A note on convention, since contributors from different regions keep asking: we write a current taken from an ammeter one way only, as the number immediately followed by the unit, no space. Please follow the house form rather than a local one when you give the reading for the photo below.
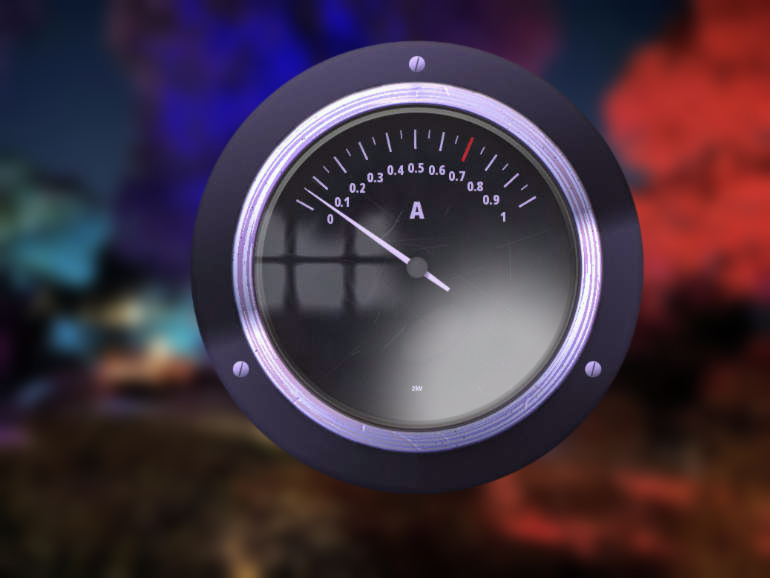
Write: 0.05A
